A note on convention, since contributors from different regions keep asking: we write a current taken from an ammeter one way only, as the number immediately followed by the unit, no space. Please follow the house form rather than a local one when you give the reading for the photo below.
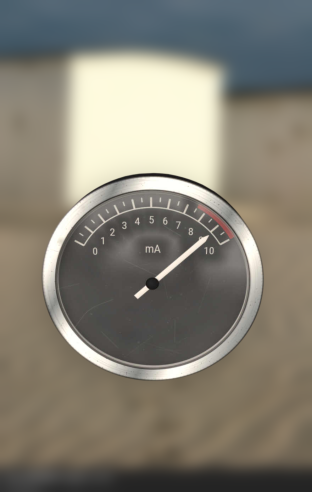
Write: 9mA
